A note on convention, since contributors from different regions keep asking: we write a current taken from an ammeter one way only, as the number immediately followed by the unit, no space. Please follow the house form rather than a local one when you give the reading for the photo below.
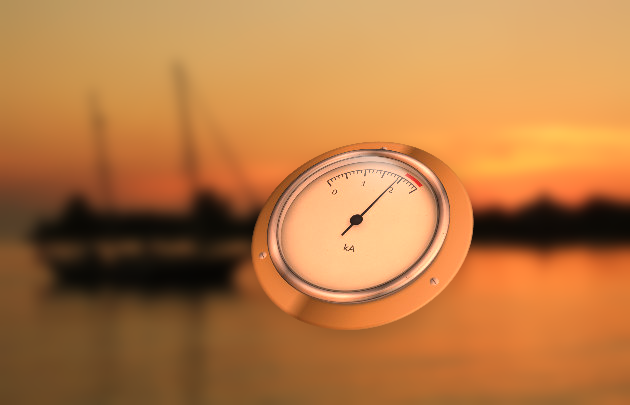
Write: 2kA
